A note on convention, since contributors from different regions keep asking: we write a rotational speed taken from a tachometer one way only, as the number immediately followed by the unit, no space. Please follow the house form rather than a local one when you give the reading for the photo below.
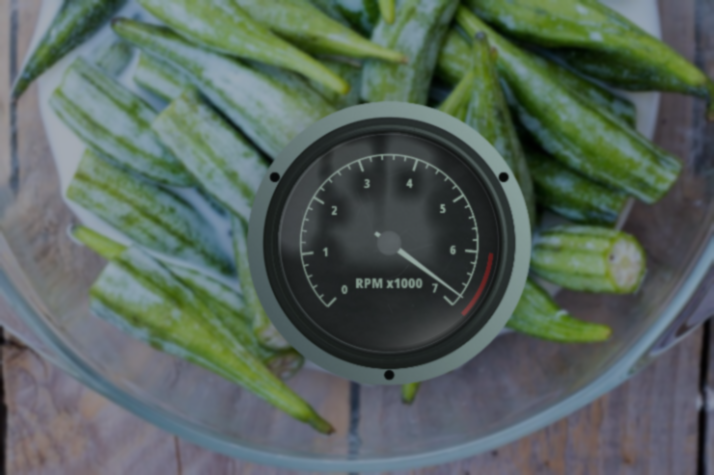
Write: 6800rpm
